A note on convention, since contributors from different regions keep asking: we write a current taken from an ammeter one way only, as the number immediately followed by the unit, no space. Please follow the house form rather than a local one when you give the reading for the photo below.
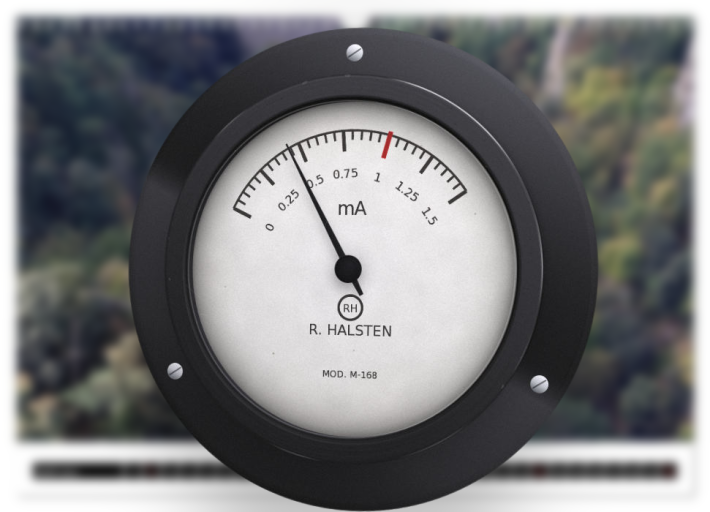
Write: 0.45mA
